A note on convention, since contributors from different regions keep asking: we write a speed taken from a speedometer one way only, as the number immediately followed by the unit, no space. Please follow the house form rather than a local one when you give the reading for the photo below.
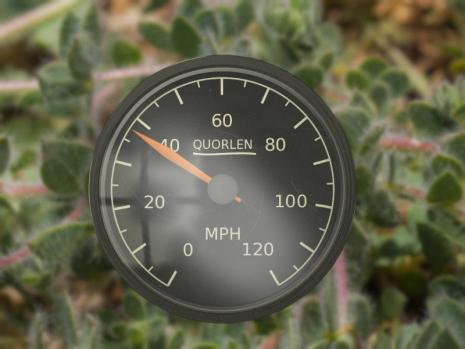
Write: 37.5mph
